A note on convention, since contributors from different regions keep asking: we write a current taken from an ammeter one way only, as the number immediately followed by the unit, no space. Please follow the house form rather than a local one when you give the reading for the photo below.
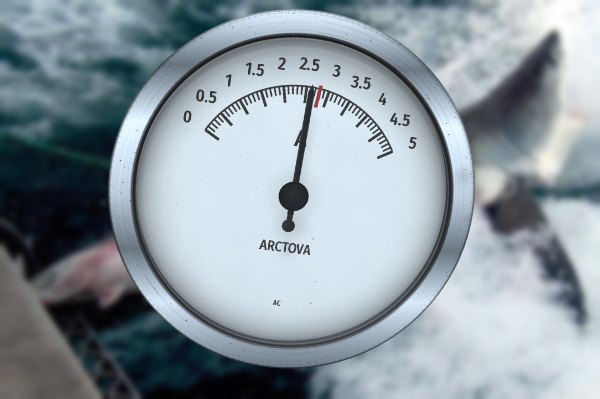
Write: 2.6A
